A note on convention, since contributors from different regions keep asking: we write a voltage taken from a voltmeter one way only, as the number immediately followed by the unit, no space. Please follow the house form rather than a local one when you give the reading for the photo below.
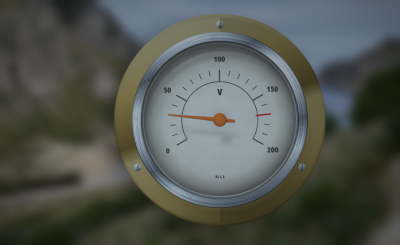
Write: 30V
